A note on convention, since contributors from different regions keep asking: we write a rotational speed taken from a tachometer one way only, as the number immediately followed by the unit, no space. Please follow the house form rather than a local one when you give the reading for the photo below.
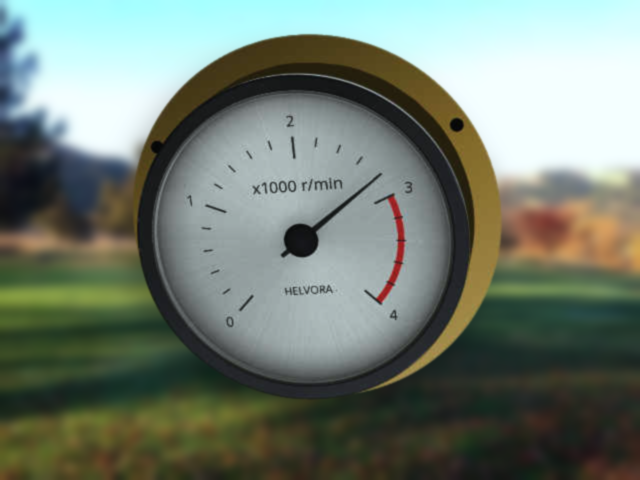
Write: 2800rpm
